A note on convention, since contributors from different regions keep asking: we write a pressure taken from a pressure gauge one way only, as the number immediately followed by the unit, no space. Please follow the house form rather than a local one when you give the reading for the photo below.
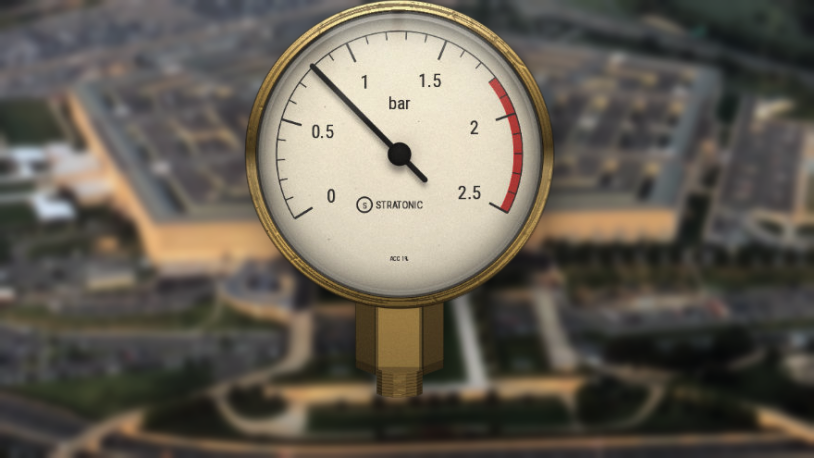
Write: 0.8bar
